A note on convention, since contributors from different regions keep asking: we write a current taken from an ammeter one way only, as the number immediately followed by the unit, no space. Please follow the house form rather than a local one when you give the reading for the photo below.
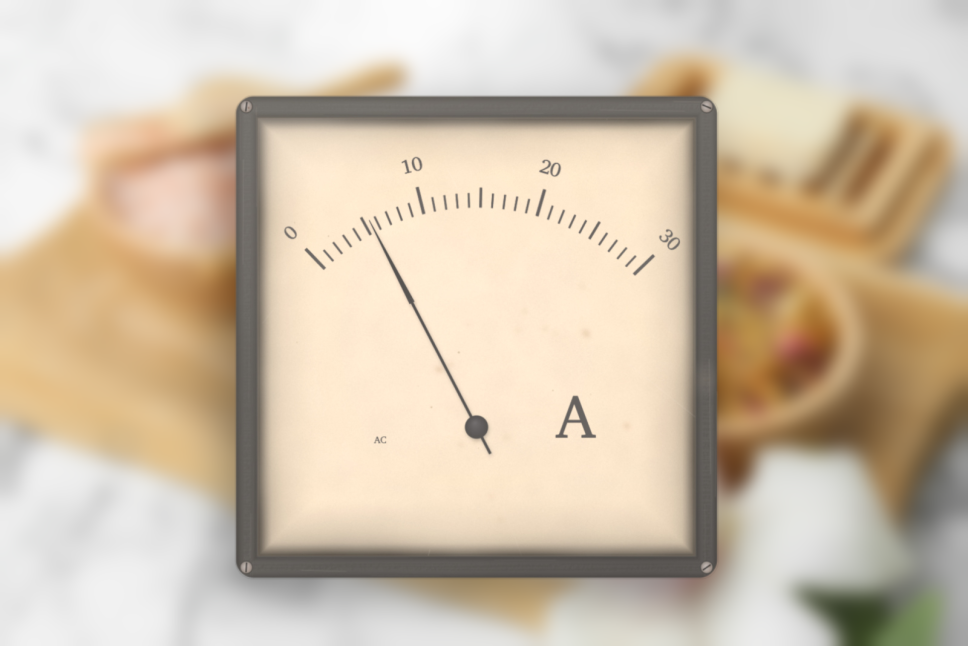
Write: 5.5A
